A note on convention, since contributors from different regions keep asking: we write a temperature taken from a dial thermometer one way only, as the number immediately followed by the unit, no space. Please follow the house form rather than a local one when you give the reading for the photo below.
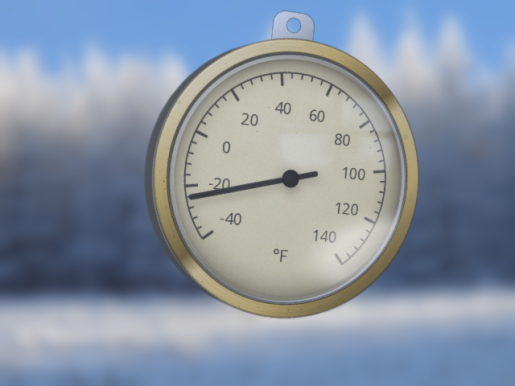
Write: -24°F
